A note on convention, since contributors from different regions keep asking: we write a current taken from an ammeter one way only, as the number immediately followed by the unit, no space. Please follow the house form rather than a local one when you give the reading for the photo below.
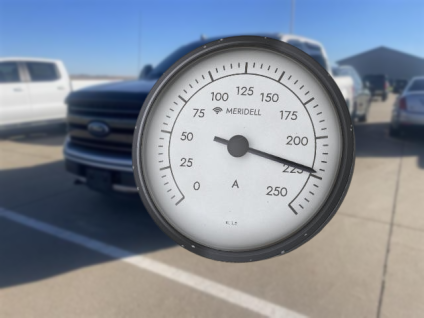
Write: 222.5A
